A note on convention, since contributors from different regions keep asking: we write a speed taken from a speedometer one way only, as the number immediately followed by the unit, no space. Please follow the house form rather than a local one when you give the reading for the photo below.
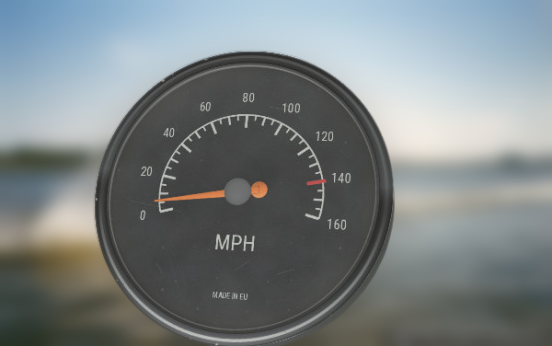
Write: 5mph
